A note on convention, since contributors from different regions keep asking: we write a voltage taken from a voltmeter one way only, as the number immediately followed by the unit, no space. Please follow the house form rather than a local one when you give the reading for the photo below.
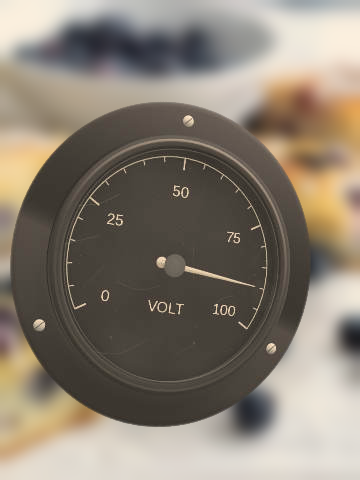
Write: 90V
